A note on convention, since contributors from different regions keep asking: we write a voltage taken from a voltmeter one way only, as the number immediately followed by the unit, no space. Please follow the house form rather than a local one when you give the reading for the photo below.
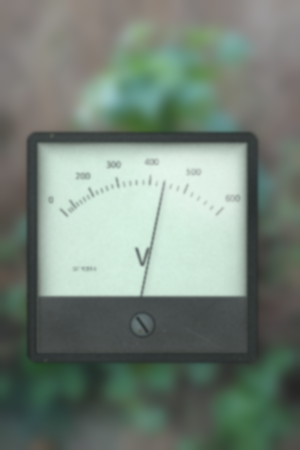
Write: 440V
